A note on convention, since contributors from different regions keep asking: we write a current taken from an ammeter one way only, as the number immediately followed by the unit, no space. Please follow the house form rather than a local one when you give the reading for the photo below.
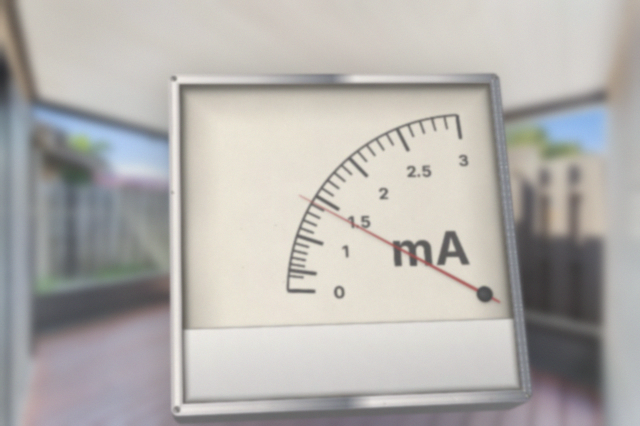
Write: 1.4mA
